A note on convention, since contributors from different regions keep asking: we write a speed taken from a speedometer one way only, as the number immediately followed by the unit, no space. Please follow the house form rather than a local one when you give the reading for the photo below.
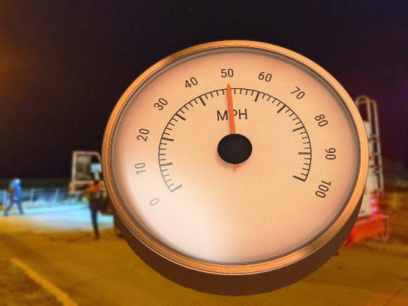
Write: 50mph
